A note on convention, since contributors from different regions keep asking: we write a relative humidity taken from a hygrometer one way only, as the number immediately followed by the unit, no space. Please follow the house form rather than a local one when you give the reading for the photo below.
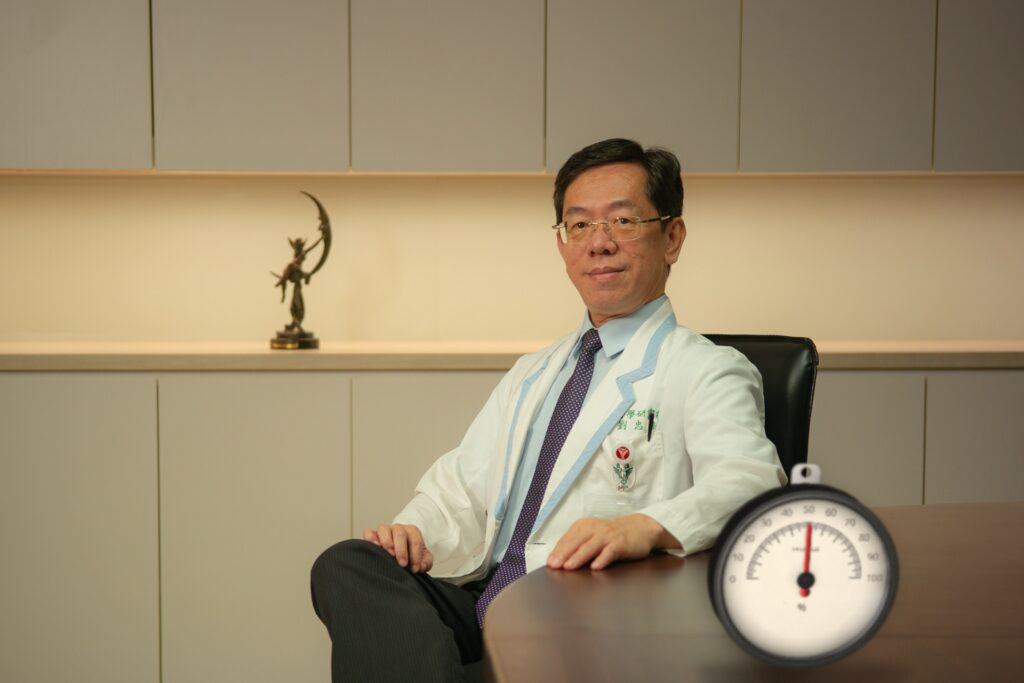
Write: 50%
